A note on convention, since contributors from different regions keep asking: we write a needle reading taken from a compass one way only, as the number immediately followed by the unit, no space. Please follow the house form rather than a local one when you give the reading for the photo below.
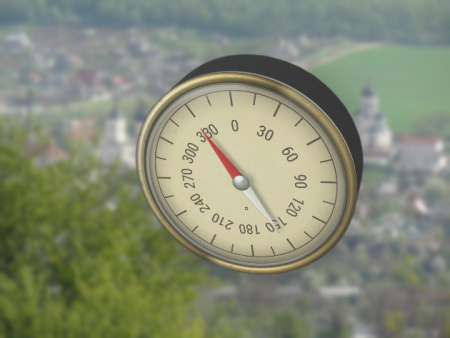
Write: 330°
